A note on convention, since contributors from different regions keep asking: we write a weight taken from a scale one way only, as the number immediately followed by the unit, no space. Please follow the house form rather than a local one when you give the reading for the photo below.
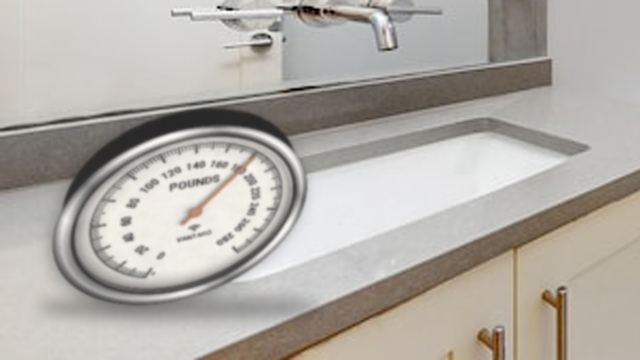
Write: 180lb
